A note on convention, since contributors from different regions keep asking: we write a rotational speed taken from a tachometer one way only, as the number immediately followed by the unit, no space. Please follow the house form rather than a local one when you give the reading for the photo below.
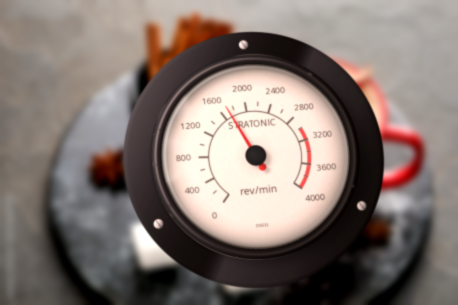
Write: 1700rpm
